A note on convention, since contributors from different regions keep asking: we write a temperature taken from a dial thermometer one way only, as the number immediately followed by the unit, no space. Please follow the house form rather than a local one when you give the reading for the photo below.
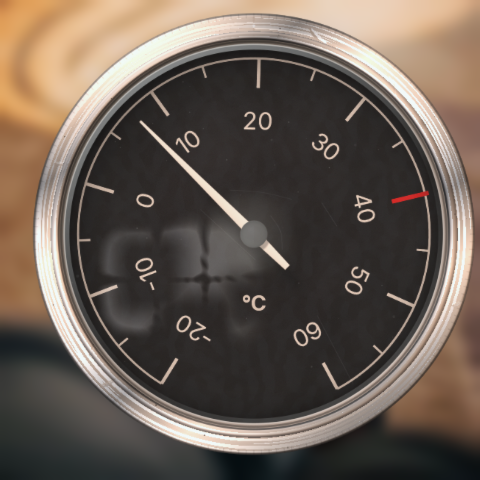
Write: 7.5°C
